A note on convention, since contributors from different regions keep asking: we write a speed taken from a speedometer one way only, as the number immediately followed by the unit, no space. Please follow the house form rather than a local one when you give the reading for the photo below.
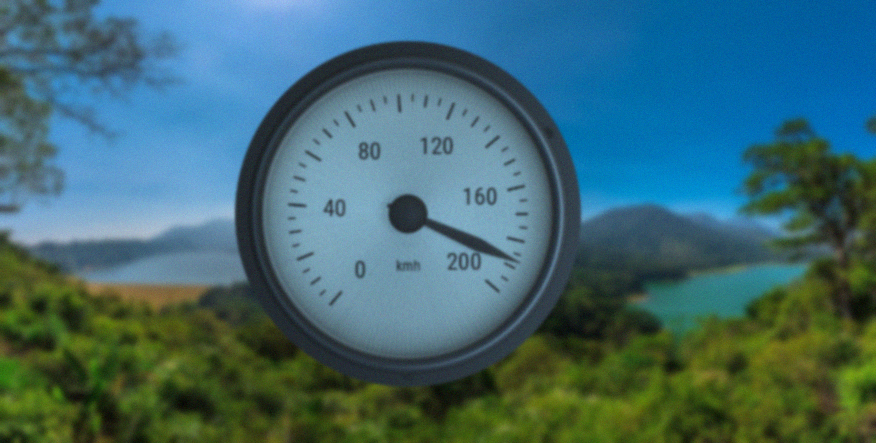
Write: 187.5km/h
